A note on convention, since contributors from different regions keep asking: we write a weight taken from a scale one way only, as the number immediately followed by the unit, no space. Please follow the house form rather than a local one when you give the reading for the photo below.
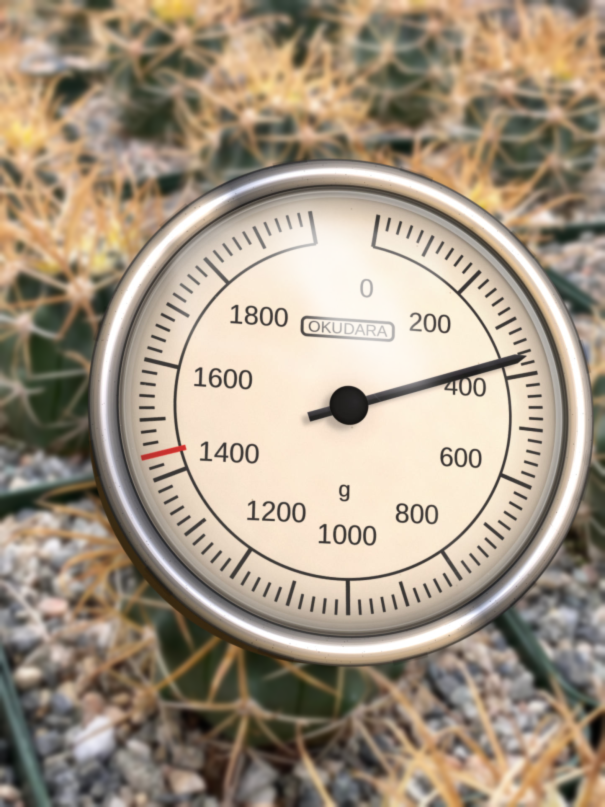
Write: 370g
